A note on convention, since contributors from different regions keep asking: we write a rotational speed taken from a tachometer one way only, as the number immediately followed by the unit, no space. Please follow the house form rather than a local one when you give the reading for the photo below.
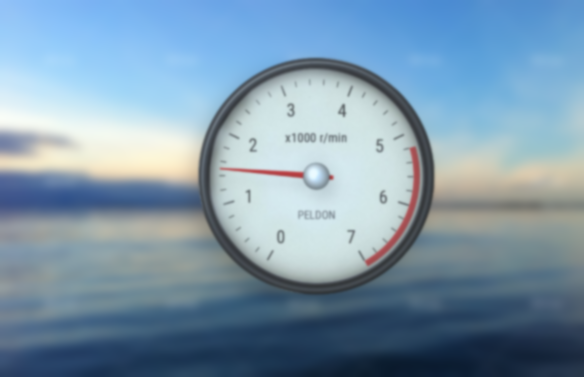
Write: 1500rpm
